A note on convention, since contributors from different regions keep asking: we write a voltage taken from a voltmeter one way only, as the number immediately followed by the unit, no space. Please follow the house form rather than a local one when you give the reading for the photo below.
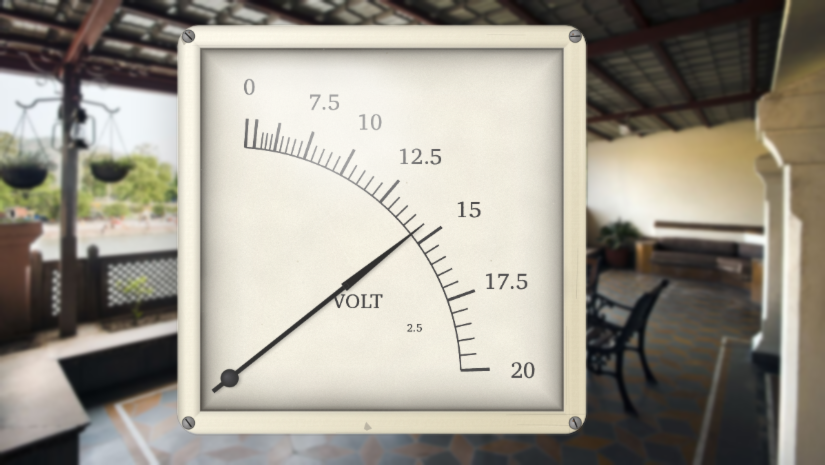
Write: 14.5V
